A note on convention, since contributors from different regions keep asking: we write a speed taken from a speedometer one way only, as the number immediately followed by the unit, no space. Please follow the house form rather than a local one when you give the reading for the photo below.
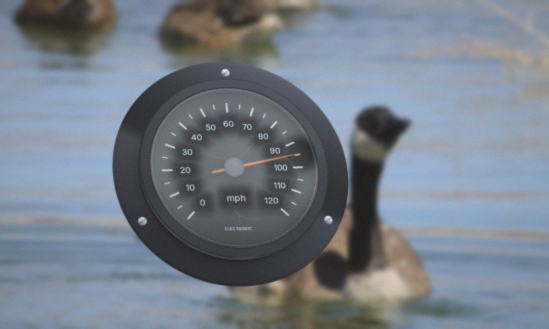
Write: 95mph
